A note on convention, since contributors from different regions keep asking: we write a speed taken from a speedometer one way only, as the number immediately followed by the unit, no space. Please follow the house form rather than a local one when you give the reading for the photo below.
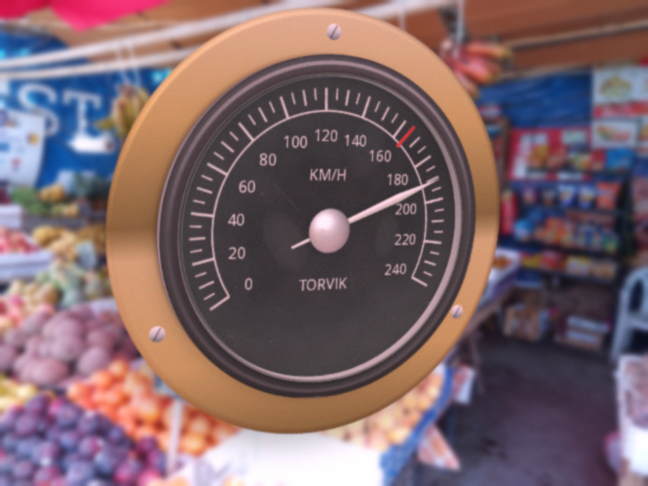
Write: 190km/h
